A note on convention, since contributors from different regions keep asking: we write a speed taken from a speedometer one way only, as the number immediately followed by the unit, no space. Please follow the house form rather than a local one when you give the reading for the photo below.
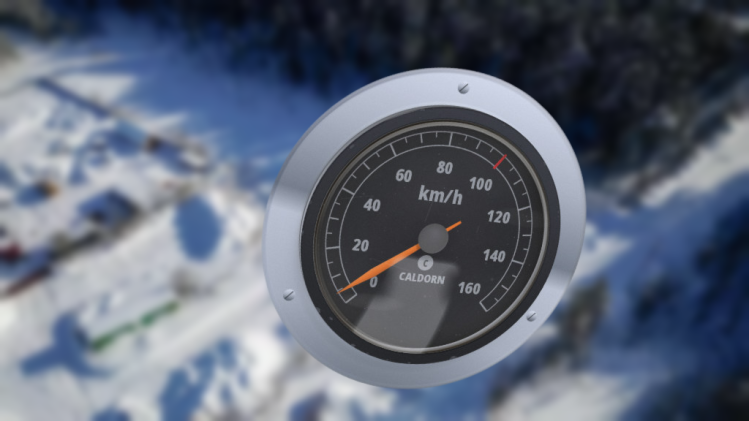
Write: 5km/h
